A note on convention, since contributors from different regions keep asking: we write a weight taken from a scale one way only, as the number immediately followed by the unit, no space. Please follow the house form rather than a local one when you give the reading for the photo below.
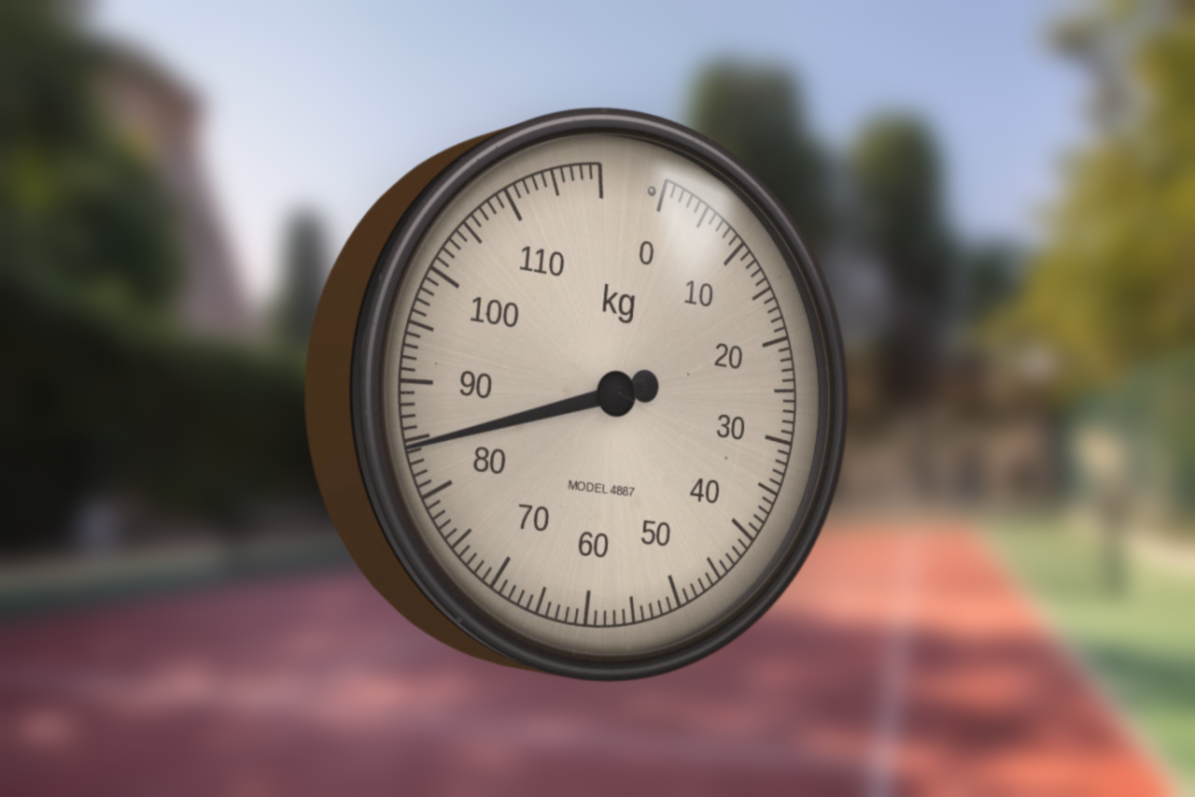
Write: 84.5kg
